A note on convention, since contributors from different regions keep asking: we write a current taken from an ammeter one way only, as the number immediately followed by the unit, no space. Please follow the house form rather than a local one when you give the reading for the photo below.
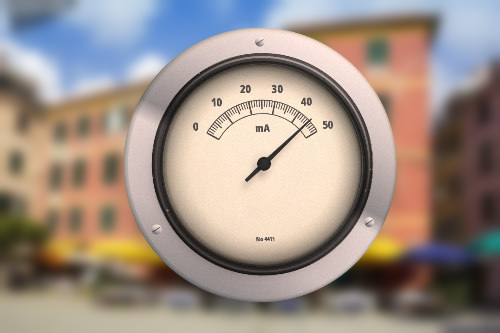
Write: 45mA
